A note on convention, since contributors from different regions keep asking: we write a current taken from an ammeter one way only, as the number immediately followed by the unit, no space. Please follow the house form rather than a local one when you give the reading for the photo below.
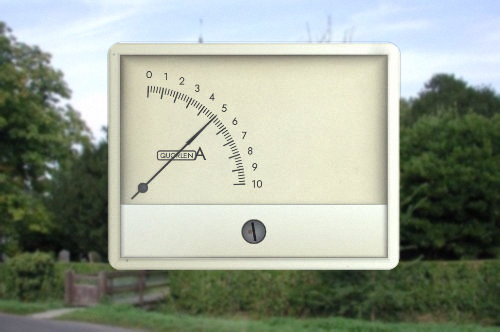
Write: 5A
